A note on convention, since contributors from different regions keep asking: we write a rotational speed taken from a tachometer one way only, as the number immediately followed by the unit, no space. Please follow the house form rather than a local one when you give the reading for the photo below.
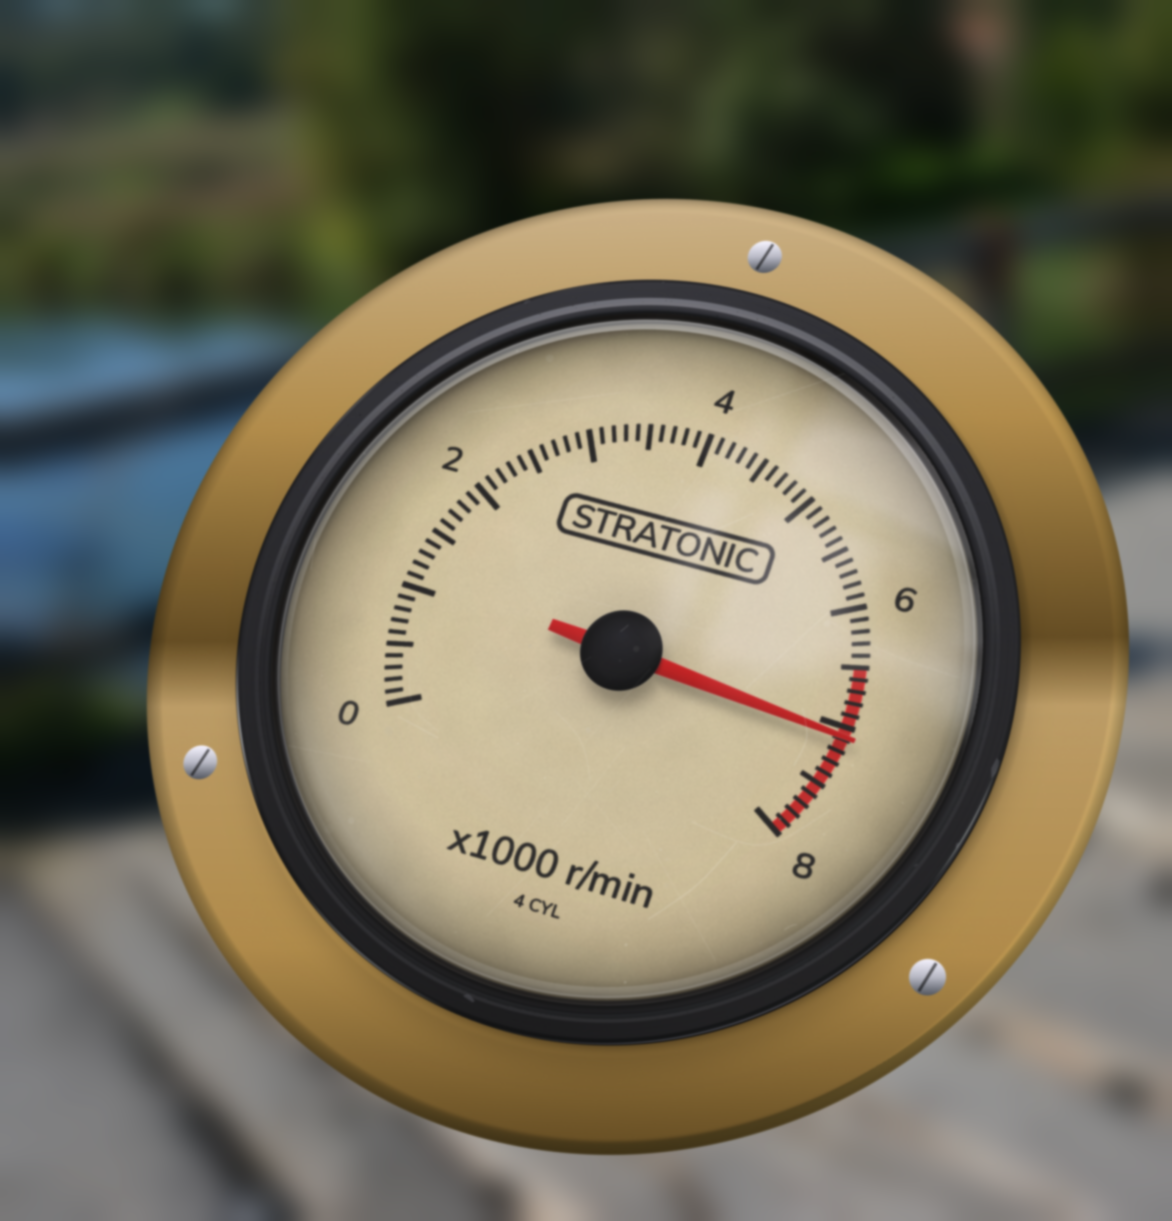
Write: 7100rpm
